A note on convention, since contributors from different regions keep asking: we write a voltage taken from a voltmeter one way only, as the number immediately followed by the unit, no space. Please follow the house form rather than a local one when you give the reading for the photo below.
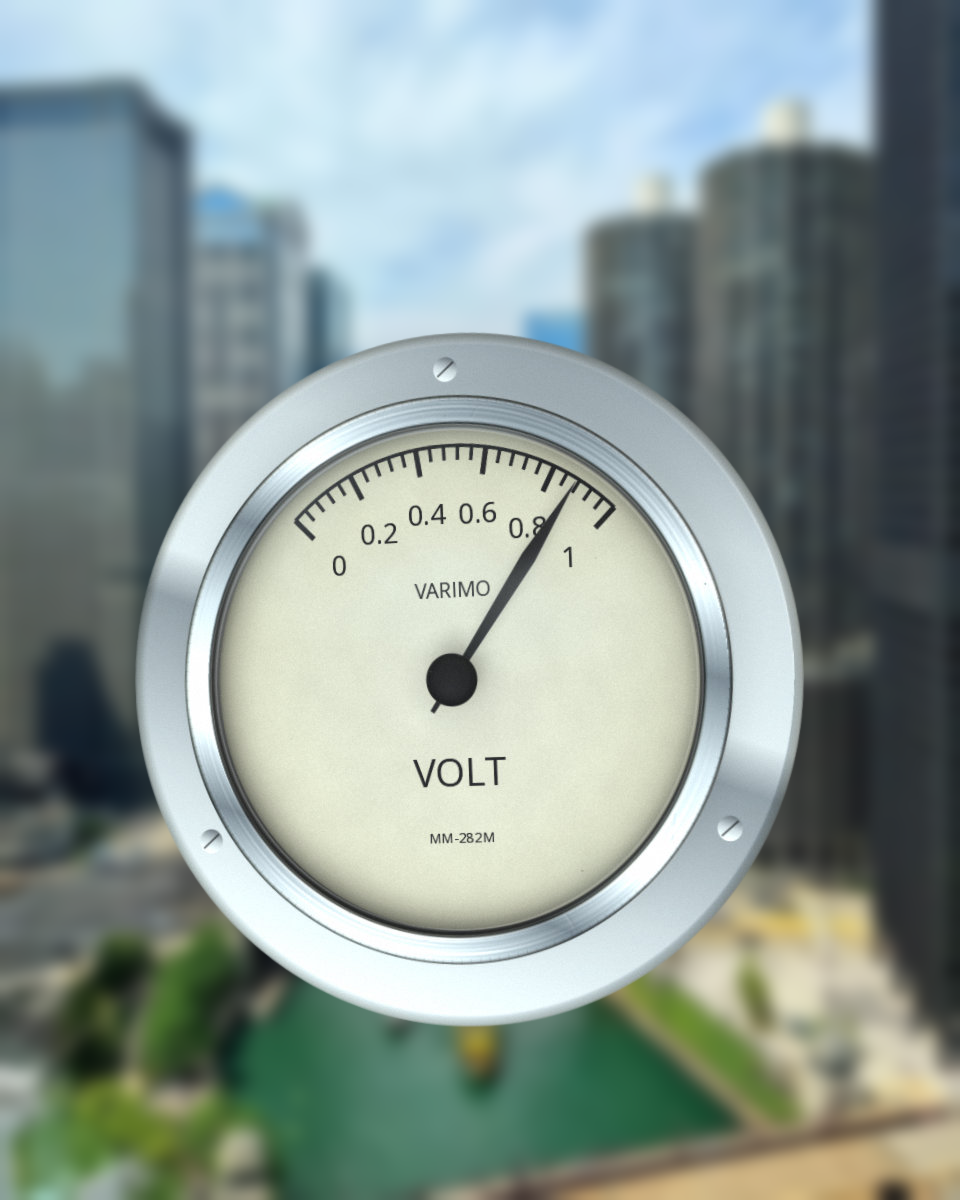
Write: 0.88V
